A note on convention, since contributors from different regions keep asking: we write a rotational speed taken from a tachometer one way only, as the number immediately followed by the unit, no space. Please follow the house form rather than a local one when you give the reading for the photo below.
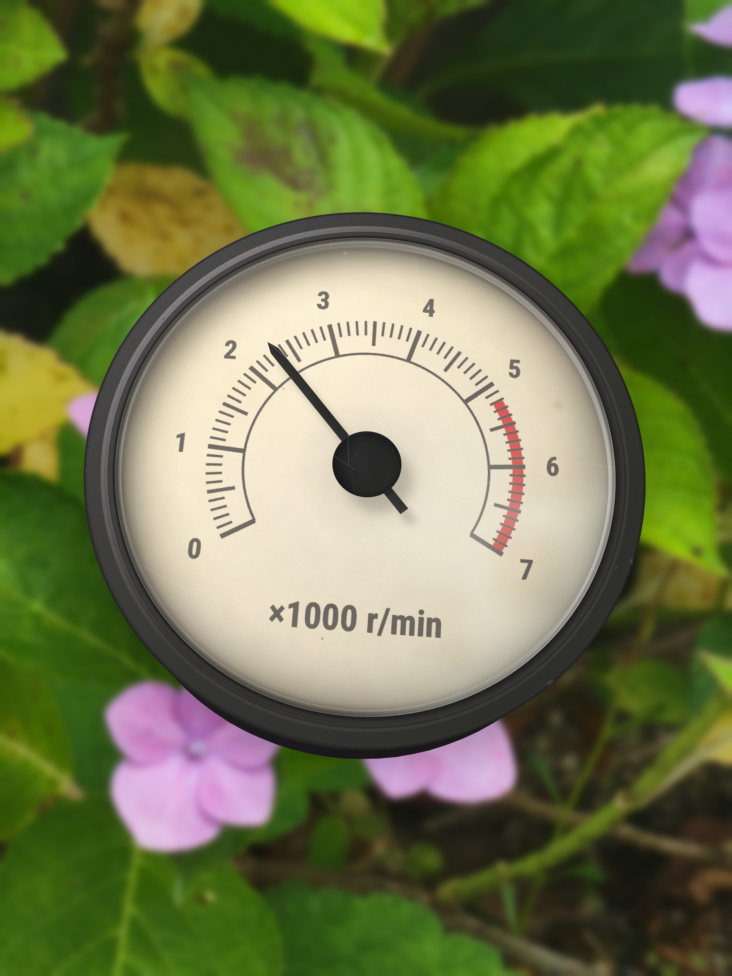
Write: 2300rpm
